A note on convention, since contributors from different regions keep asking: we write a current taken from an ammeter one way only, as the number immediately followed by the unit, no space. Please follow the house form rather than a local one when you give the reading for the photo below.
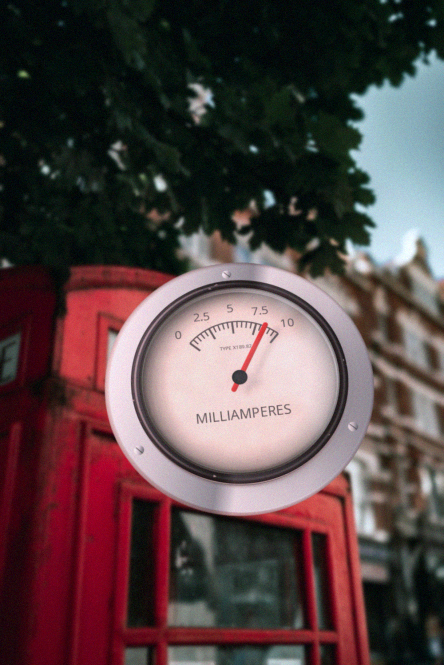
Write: 8.5mA
